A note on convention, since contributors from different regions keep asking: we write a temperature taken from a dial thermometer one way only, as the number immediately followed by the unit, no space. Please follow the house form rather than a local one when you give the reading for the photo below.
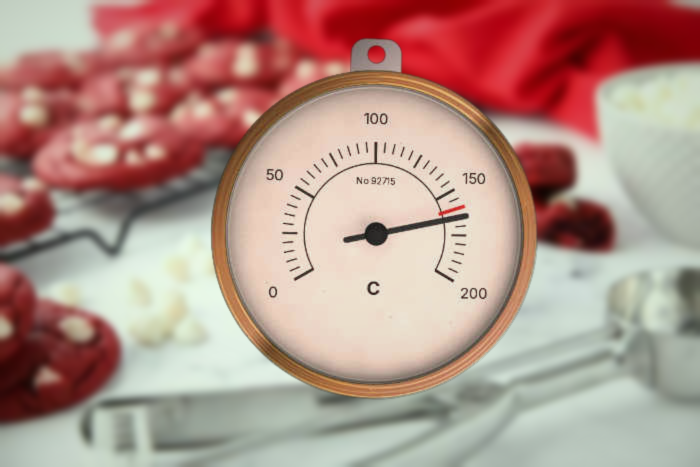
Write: 165°C
